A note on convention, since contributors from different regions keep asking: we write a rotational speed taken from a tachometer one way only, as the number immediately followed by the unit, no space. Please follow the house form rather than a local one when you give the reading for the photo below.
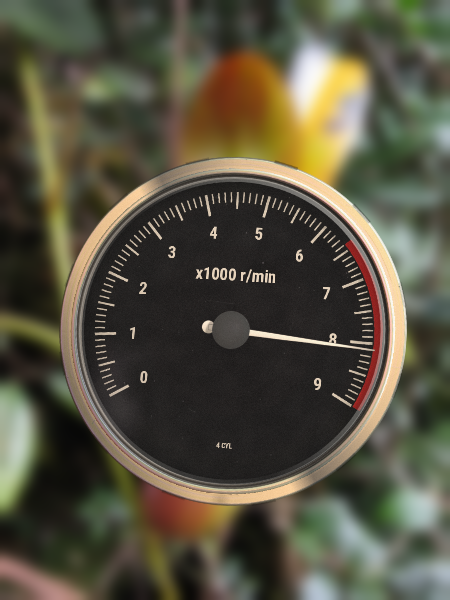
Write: 8100rpm
